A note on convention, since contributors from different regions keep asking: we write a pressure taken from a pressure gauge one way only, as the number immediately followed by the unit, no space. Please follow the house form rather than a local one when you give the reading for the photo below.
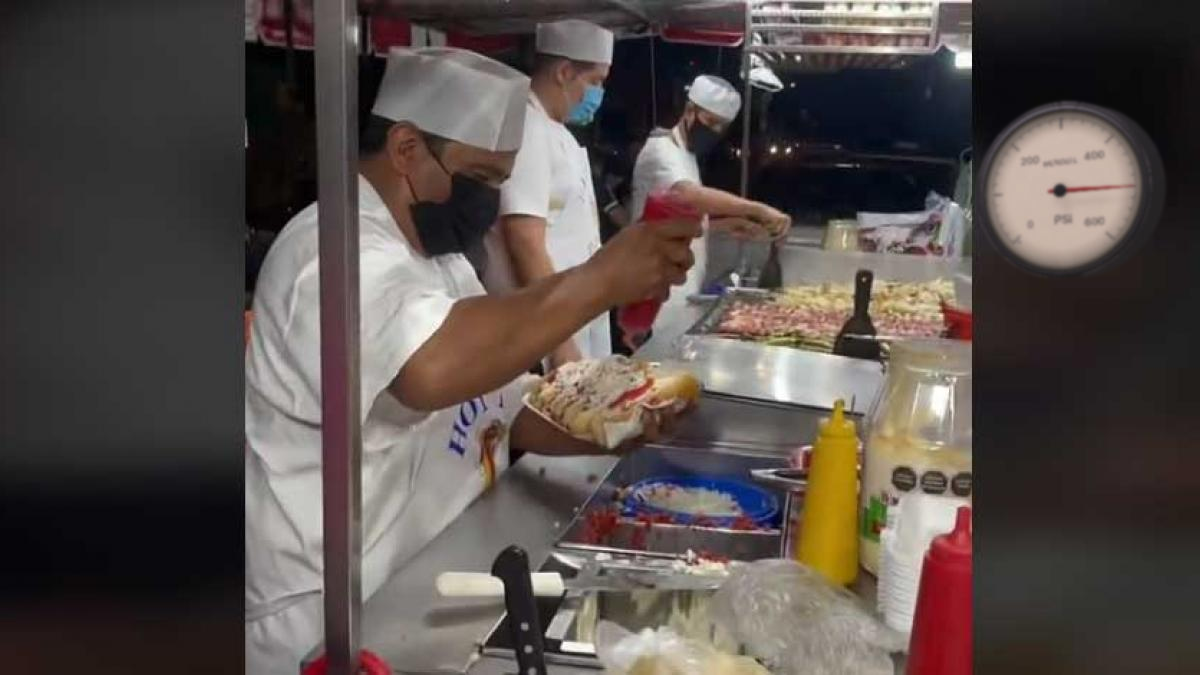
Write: 500psi
